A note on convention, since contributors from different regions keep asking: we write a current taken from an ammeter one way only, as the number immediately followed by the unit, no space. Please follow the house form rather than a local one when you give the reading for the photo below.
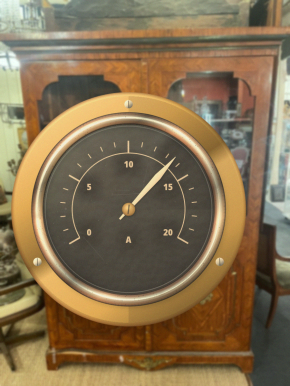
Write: 13.5A
